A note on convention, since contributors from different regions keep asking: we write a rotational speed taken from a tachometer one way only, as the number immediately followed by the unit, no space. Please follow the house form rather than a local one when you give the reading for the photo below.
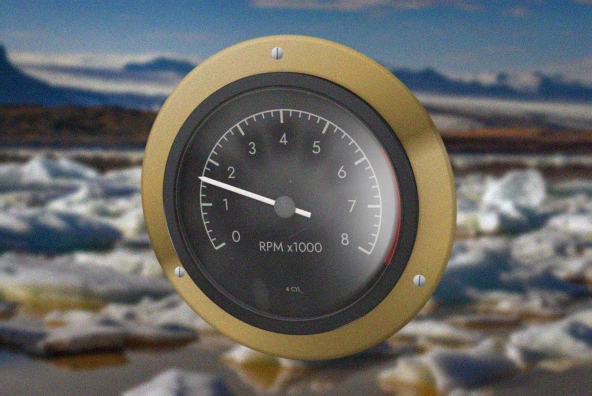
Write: 1600rpm
